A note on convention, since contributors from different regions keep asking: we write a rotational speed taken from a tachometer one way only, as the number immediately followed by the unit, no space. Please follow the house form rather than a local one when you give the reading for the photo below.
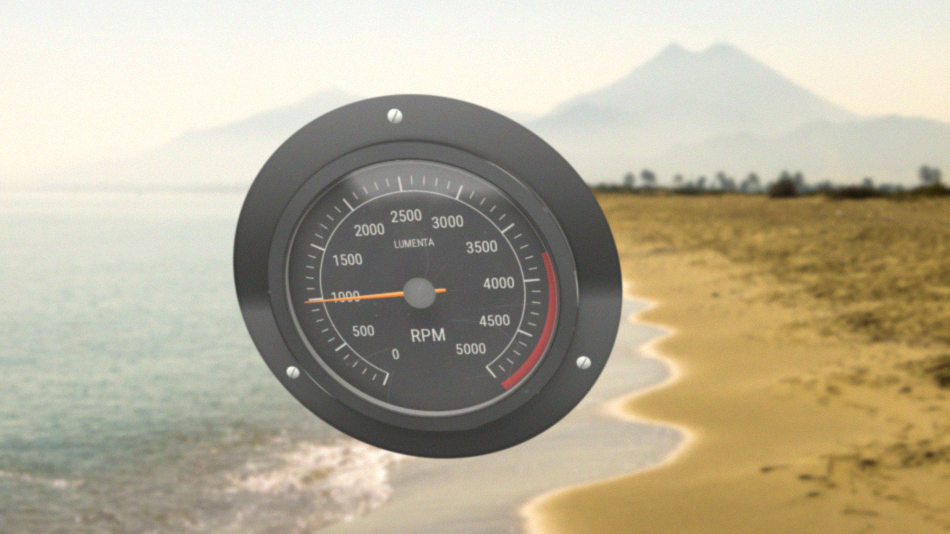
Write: 1000rpm
